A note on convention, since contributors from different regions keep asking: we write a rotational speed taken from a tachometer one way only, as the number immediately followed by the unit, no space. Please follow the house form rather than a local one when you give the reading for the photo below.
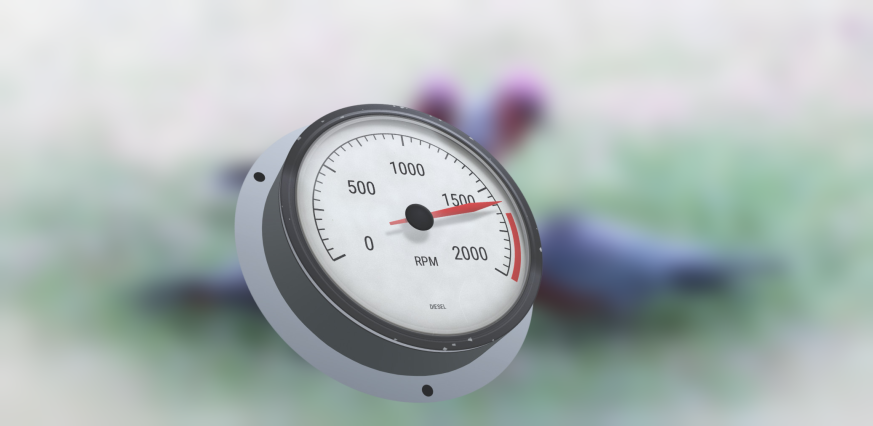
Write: 1600rpm
